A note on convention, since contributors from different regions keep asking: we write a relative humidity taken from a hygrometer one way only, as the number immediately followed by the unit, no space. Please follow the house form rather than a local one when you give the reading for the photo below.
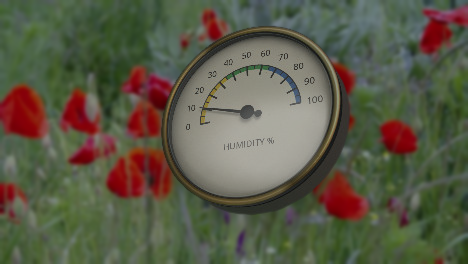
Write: 10%
